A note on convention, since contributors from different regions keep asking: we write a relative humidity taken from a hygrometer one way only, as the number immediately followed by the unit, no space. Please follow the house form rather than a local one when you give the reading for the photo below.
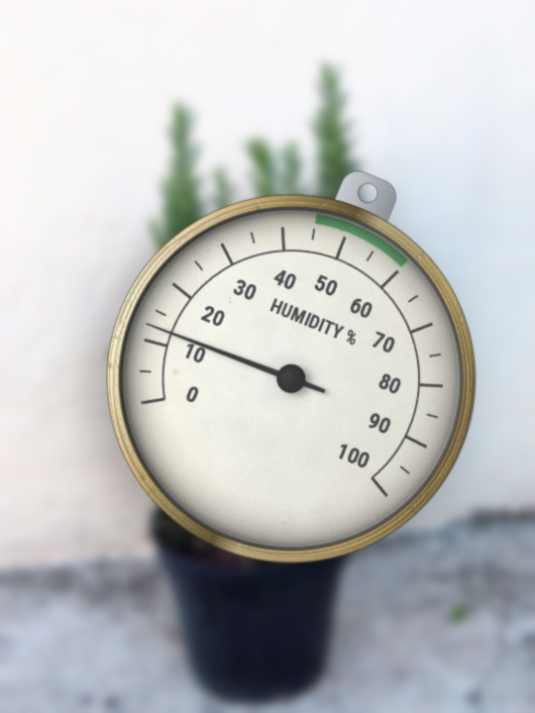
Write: 12.5%
